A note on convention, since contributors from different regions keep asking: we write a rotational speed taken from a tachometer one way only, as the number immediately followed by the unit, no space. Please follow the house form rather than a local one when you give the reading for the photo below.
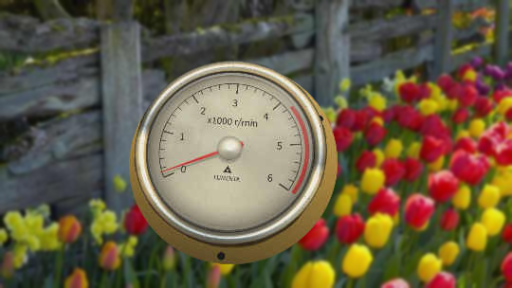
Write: 100rpm
